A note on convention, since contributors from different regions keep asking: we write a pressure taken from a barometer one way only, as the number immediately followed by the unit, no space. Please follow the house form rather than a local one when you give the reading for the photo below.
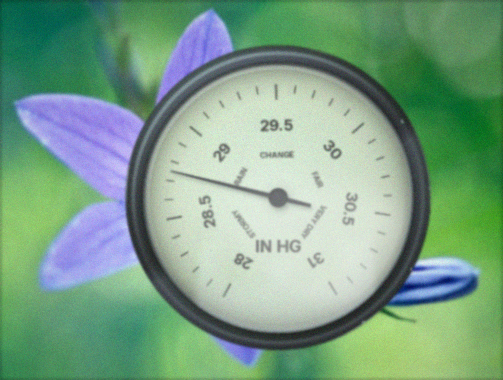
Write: 28.75inHg
